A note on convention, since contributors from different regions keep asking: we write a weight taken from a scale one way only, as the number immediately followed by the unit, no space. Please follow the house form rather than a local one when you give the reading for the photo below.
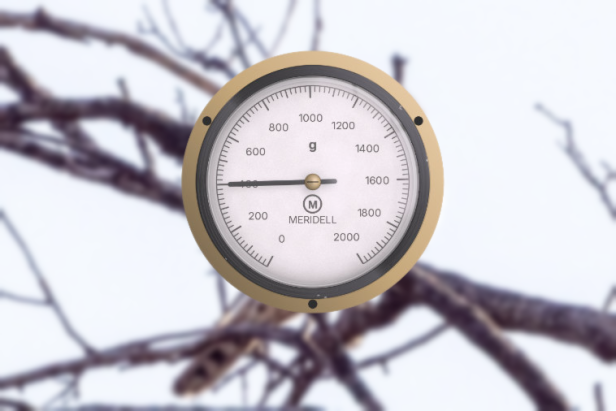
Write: 400g
